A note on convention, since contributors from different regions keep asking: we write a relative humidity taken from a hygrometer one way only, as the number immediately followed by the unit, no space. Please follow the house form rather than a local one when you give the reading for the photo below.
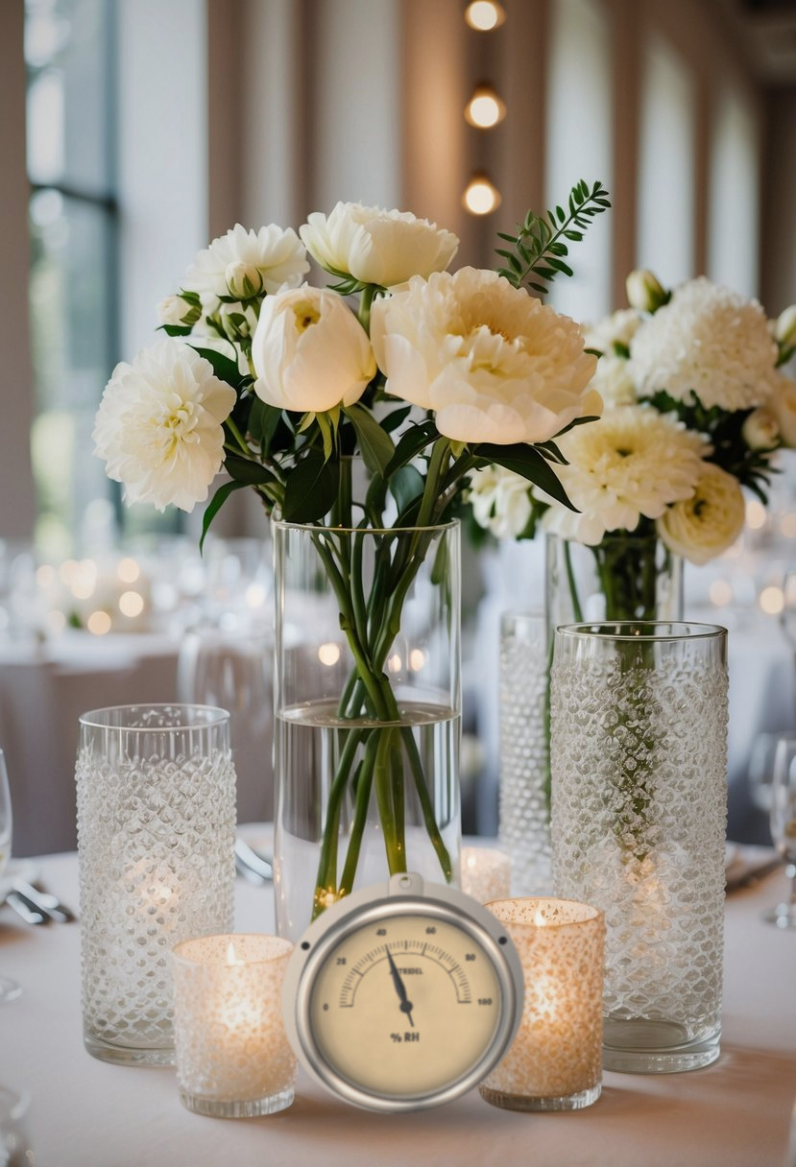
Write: 40%
